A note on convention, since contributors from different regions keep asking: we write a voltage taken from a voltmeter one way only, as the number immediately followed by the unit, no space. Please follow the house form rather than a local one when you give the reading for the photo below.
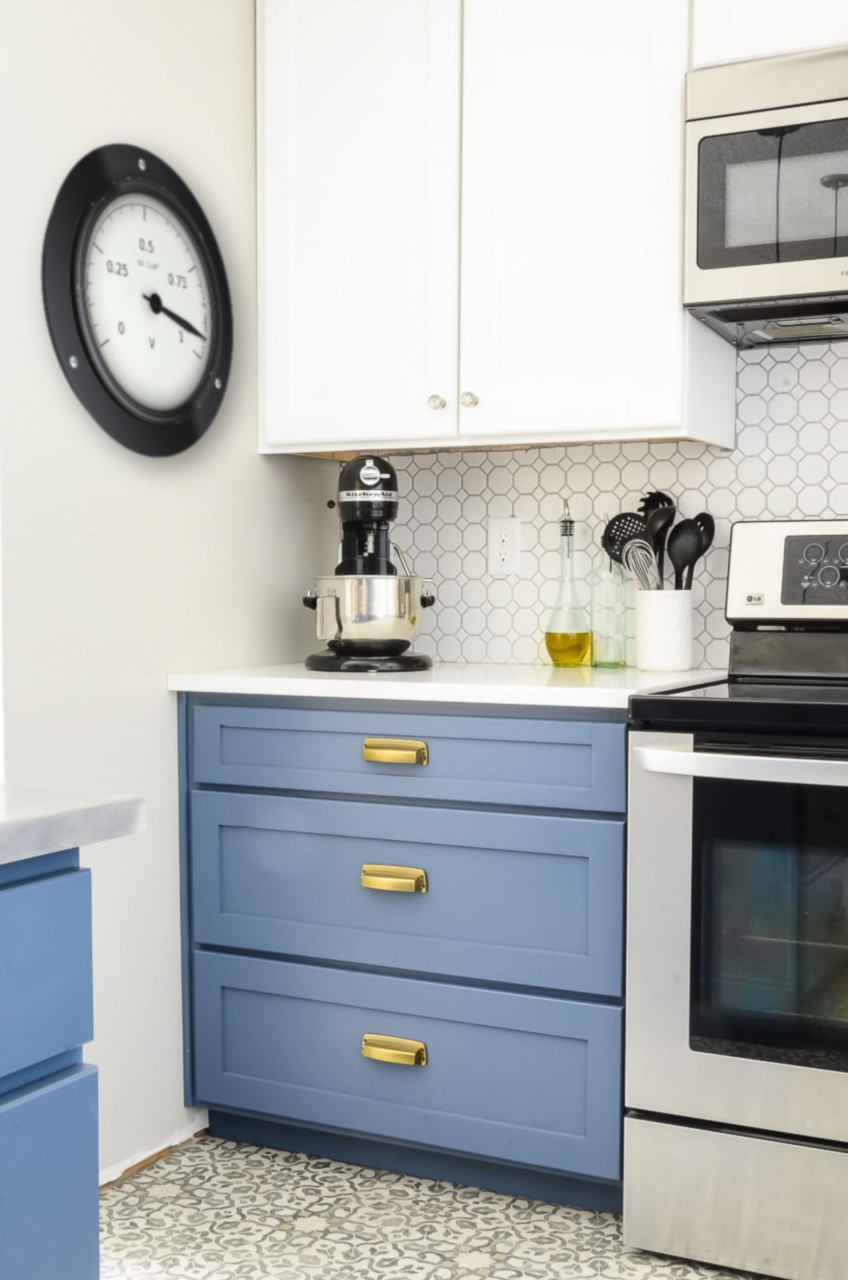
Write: 0.95V
